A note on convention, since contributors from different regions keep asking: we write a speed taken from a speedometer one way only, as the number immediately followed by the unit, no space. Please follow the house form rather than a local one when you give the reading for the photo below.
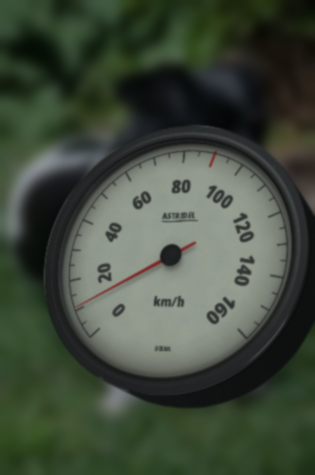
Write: 10km/h
